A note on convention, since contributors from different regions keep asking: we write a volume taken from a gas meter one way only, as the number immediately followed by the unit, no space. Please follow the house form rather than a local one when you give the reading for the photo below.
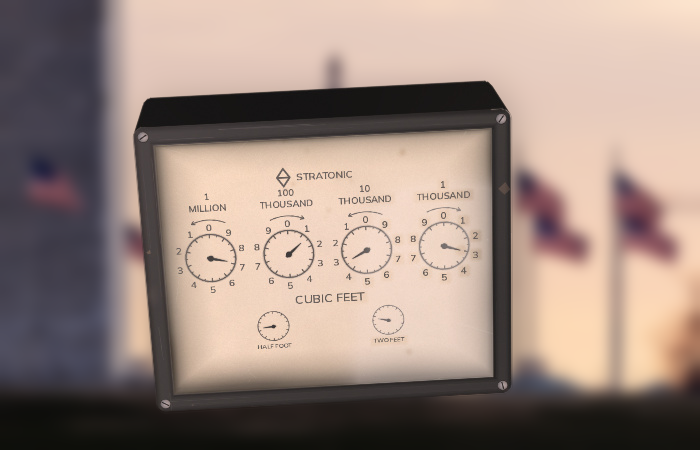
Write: 713300ft³
